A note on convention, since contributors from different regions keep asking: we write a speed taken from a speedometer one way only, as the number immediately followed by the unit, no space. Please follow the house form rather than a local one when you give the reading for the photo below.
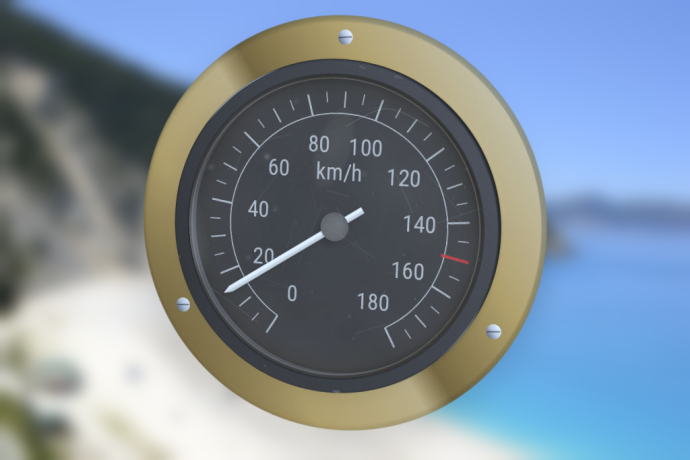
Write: 15km/h
